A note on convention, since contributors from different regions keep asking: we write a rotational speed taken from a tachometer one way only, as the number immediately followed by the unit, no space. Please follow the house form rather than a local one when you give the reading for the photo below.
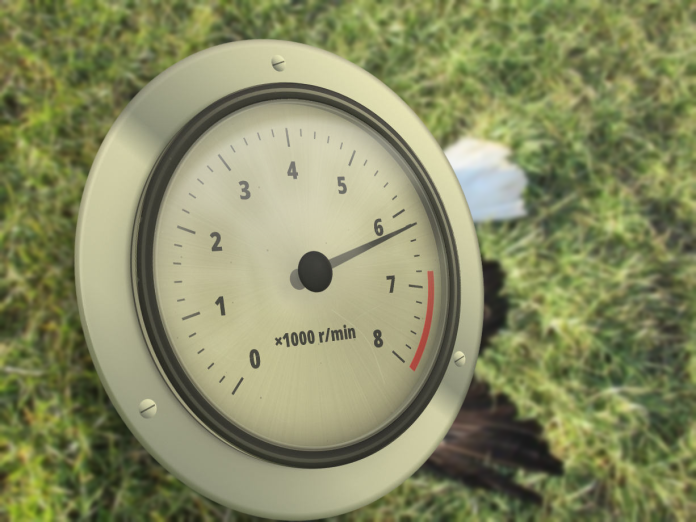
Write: 6200rpm
